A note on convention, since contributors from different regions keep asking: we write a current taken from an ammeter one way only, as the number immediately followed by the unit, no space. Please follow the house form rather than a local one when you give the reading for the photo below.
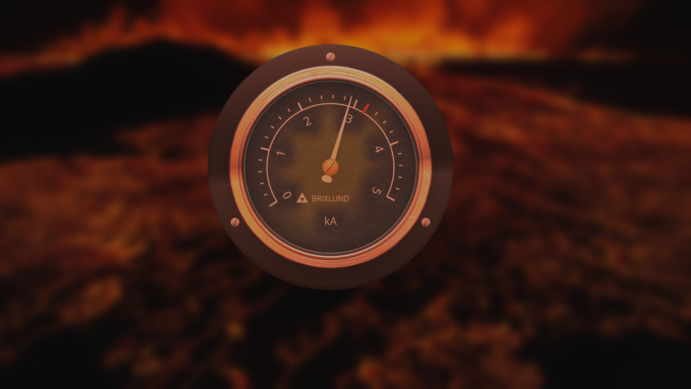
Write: 2.9kA
